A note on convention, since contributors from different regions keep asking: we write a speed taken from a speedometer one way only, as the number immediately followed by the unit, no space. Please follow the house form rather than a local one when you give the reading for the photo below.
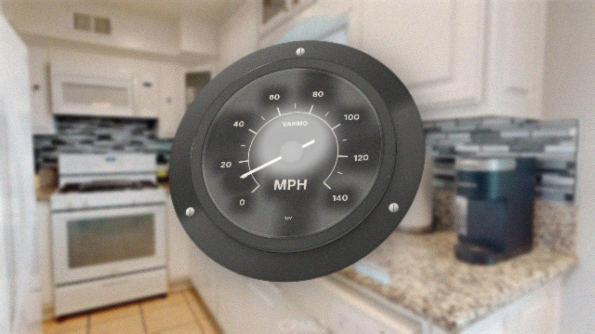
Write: 10mph
